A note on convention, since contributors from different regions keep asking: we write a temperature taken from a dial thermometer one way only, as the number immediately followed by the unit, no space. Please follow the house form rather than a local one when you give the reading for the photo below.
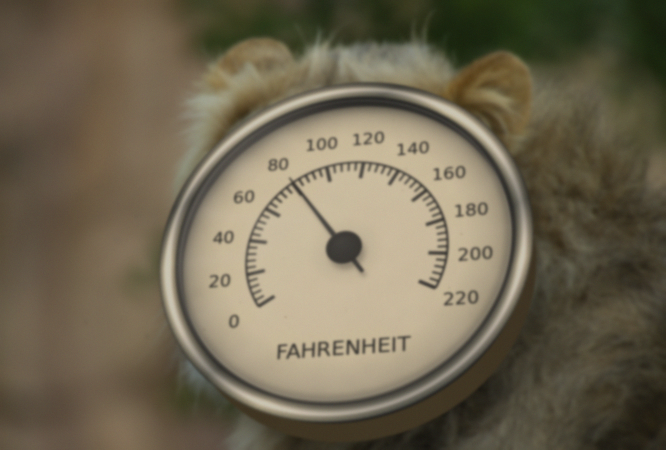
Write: 80°F
